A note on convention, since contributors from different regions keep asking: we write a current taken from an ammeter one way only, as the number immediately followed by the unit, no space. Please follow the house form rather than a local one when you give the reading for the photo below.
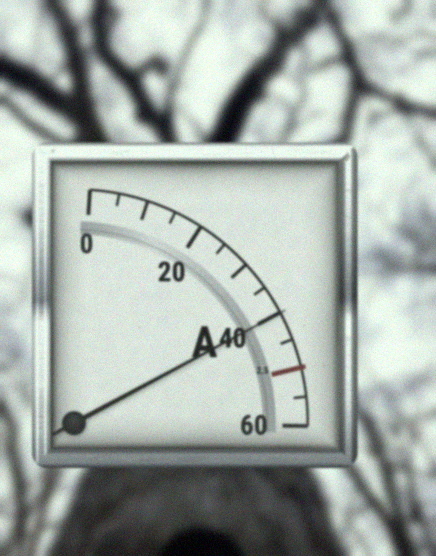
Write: 40A
